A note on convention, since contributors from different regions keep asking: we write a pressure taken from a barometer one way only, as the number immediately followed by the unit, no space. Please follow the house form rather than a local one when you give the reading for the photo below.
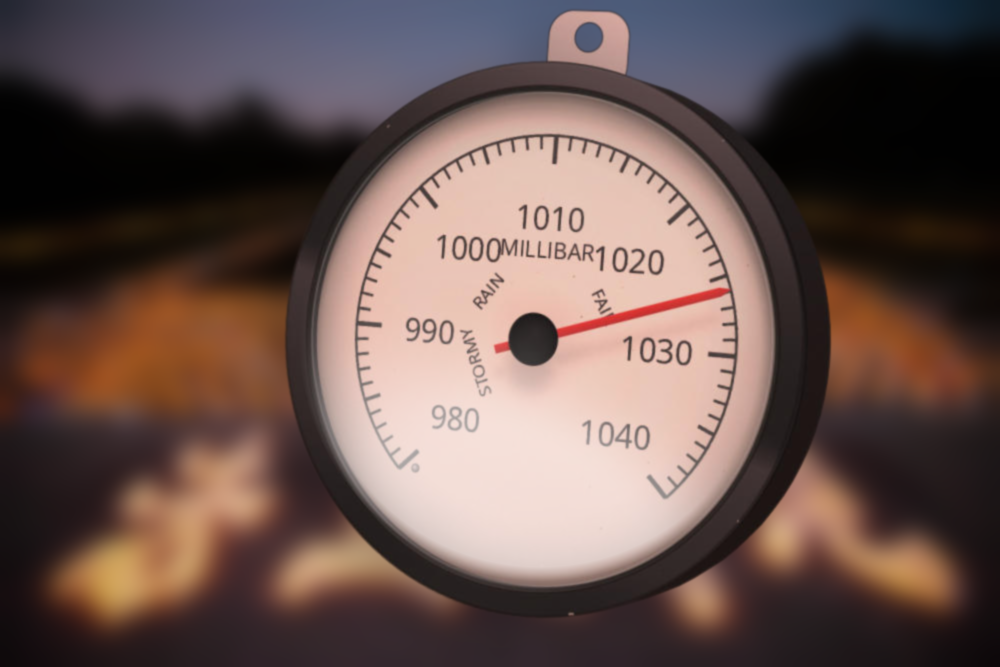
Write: 1026mbar
